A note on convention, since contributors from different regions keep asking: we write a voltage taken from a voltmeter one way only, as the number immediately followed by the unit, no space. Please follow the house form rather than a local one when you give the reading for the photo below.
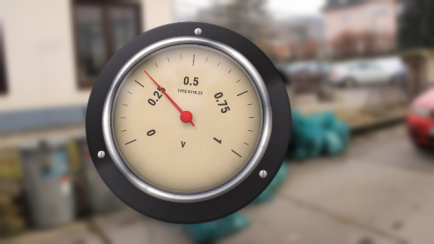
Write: 0.3V
